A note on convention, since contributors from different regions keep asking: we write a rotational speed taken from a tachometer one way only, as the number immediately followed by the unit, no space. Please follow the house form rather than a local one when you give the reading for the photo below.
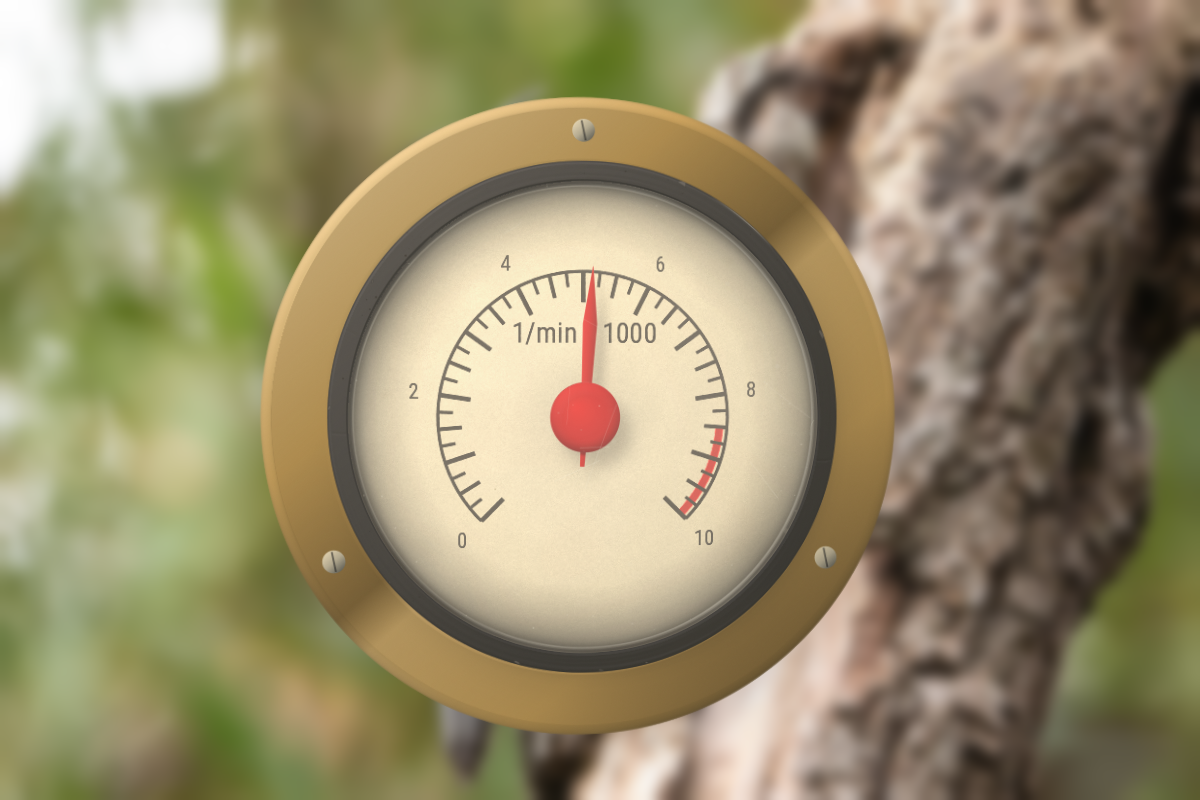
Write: 5125rpm
